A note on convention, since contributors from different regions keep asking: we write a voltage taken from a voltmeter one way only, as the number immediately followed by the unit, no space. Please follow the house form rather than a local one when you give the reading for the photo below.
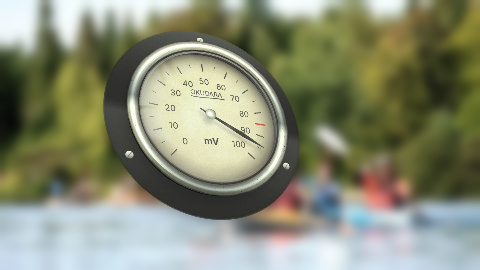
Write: 95mV
